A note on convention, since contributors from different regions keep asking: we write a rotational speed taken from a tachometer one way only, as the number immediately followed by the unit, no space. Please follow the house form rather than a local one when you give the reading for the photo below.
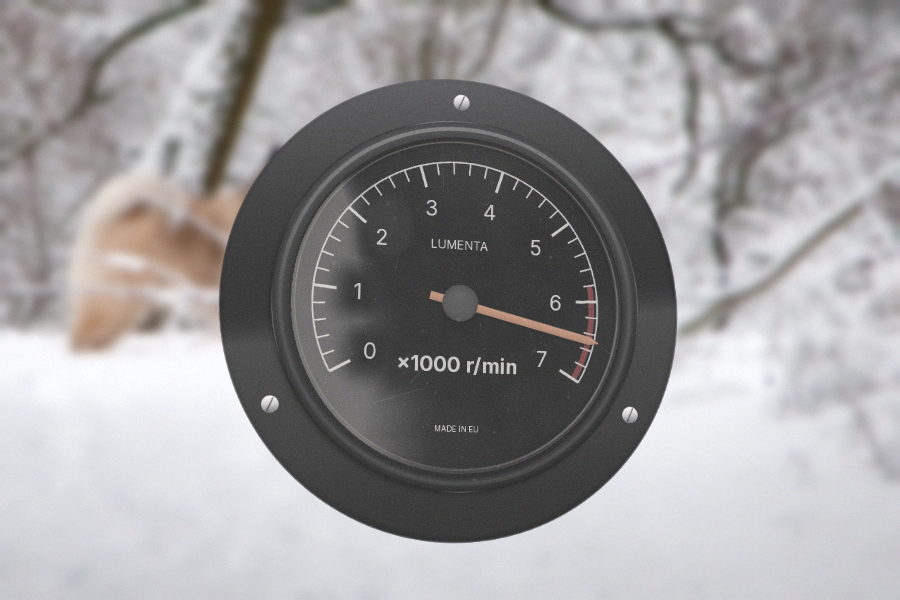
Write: 6500rpm
